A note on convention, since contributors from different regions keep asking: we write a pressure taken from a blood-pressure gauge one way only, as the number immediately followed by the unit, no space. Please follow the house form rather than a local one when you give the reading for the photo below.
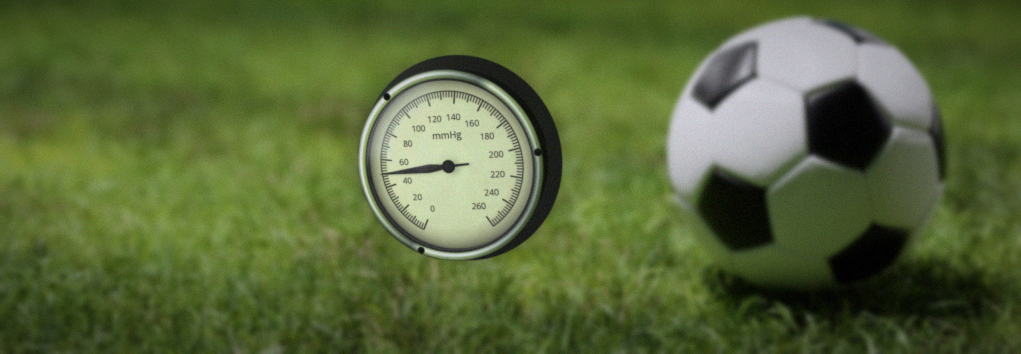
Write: 50mmHg
